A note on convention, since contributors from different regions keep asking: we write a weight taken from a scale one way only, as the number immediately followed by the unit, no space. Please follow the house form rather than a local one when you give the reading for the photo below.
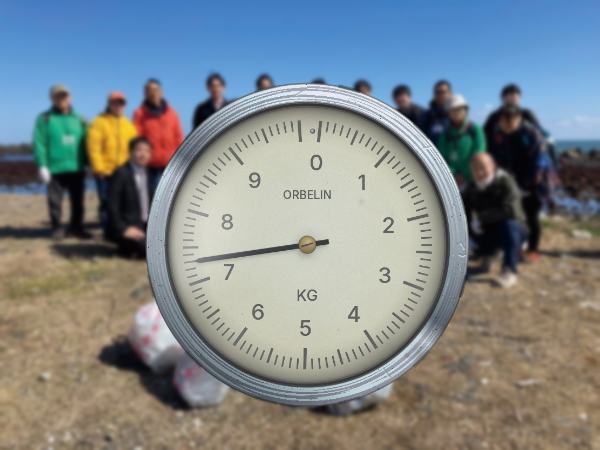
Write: 7.3kg
